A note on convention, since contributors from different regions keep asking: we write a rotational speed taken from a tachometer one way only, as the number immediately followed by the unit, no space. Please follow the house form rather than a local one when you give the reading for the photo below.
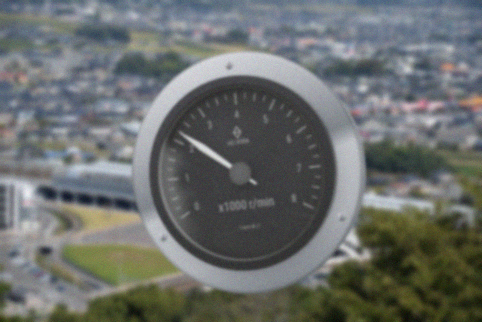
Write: 2250rpm
